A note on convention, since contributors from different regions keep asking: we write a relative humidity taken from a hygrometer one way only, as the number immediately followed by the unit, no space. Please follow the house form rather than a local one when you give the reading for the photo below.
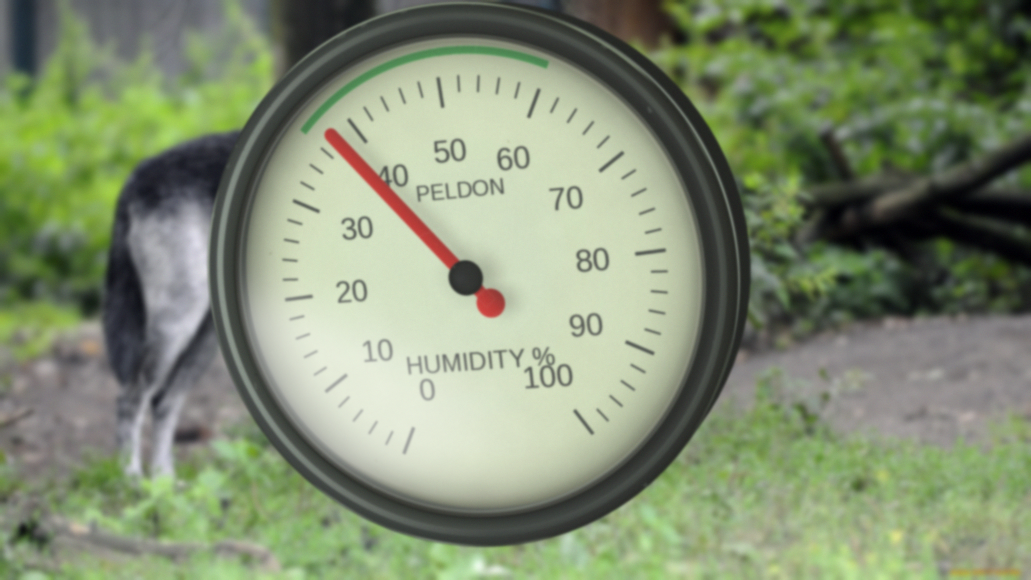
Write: 38%
